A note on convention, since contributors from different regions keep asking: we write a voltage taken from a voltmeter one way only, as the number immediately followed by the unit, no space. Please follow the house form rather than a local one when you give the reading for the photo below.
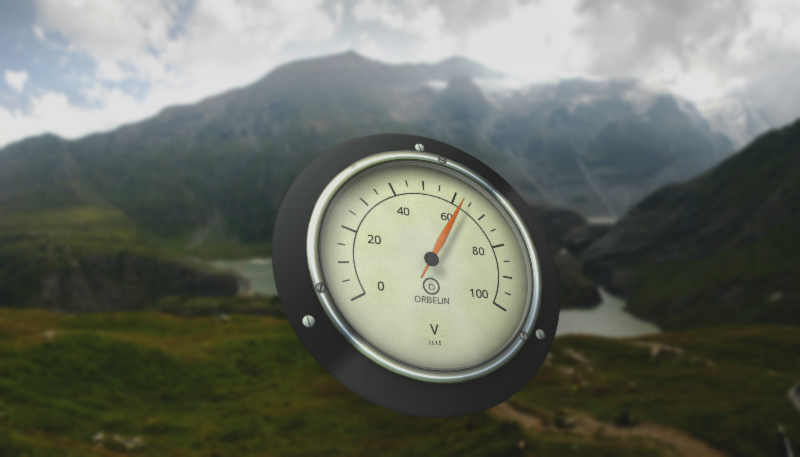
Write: 62.5V
